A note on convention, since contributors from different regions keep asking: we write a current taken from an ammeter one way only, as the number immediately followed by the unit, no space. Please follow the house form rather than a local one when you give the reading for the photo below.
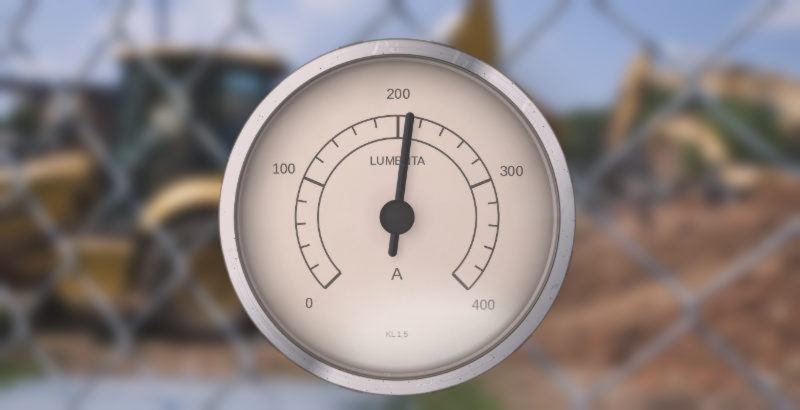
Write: 210A
